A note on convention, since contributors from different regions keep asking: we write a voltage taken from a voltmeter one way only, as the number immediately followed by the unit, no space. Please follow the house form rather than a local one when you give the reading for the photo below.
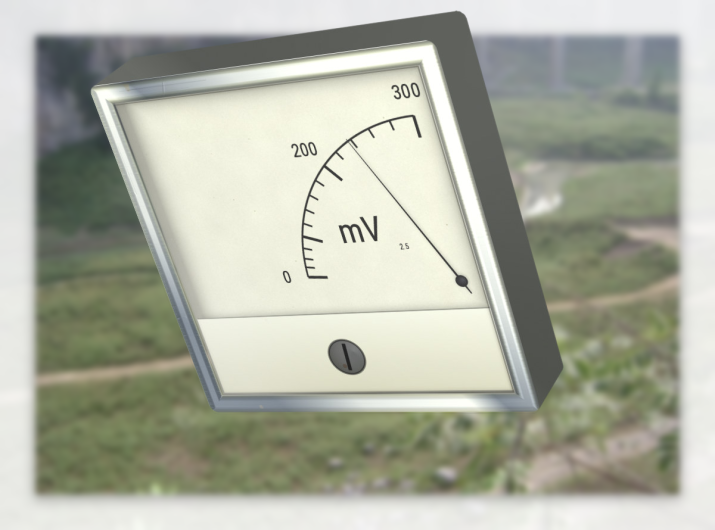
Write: 240mV
